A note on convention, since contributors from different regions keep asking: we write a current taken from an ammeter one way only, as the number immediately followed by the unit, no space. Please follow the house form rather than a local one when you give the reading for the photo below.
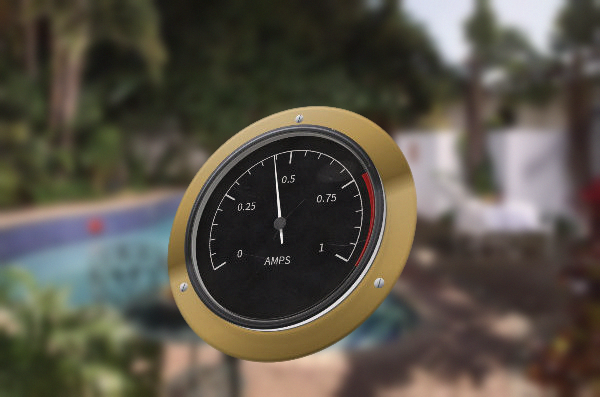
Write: 0.45A
